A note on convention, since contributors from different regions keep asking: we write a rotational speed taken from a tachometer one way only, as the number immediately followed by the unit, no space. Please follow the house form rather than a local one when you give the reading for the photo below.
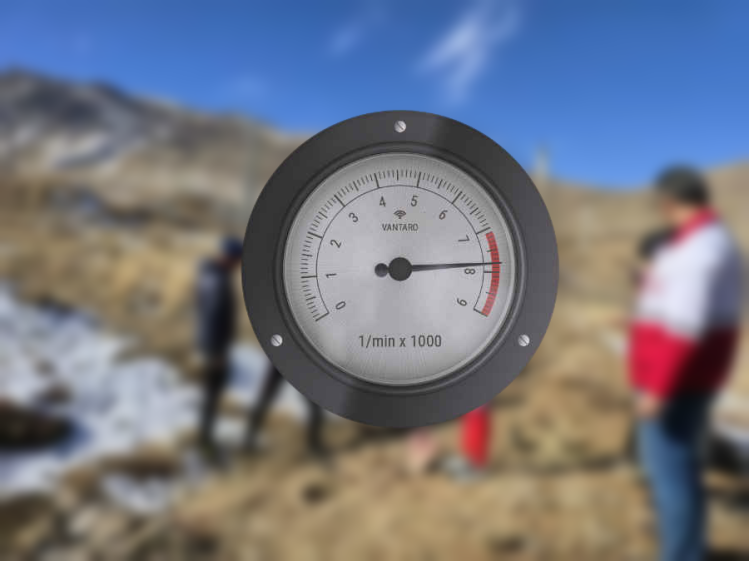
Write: 7800rpm
